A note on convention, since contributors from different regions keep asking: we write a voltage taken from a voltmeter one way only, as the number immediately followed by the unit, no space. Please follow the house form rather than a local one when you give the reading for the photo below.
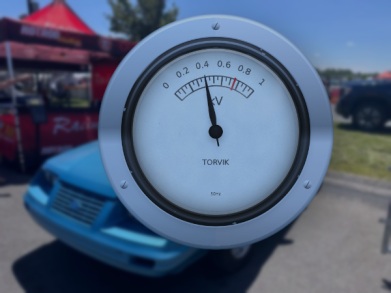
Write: 0.4kV
